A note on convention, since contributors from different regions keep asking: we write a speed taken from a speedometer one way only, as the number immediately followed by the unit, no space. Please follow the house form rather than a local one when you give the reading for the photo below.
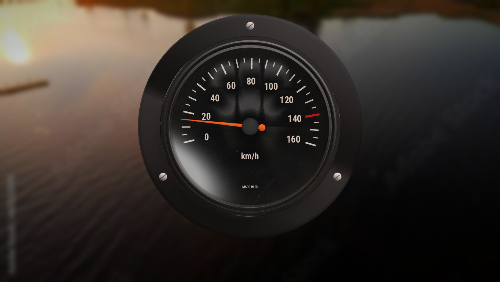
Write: 15km/h
